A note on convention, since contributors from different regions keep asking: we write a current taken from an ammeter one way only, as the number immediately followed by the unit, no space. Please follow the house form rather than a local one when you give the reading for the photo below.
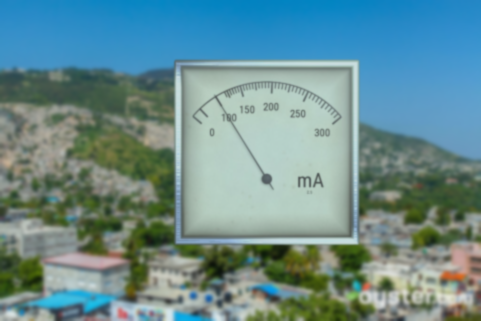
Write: 100mA
